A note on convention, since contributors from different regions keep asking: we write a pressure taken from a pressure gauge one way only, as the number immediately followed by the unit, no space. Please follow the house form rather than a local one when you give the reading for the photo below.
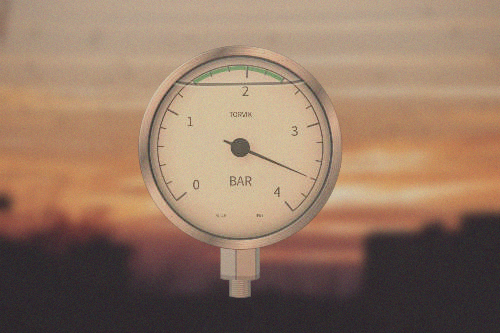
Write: 3.6bar
